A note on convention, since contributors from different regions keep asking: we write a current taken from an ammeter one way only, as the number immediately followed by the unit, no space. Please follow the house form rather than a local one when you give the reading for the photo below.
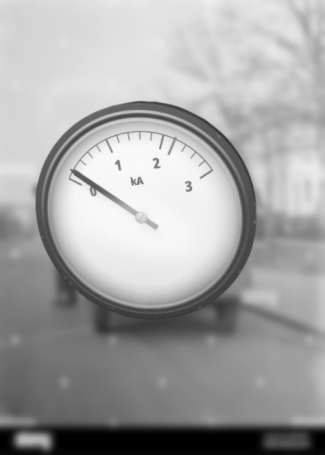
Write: 0.2kA
